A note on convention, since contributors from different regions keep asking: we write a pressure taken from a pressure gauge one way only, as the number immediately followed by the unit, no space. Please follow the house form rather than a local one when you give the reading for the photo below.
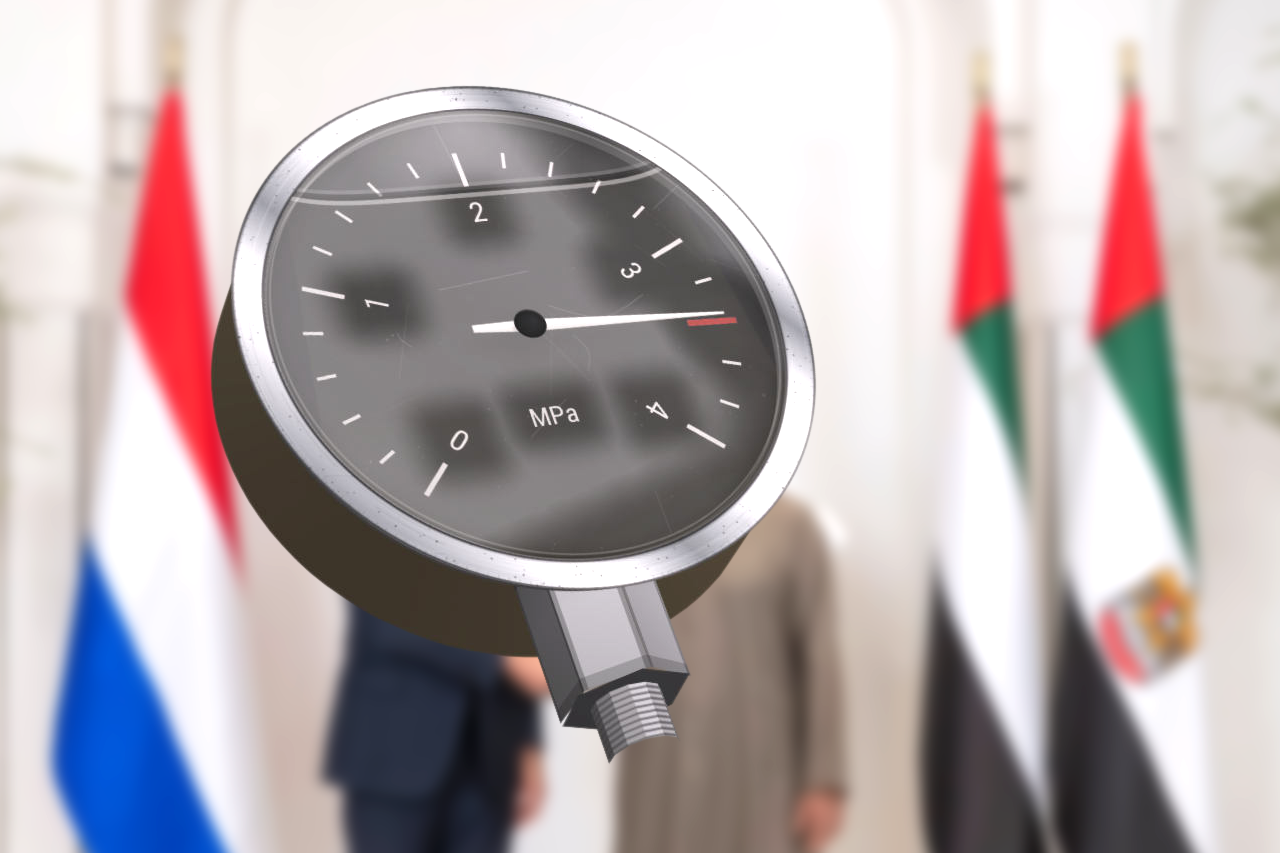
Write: 3.4MPa
